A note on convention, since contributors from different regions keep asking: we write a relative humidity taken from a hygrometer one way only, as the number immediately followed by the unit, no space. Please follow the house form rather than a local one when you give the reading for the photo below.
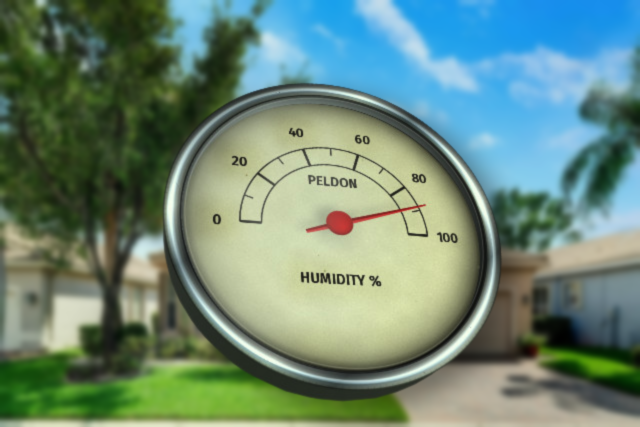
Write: 90%
